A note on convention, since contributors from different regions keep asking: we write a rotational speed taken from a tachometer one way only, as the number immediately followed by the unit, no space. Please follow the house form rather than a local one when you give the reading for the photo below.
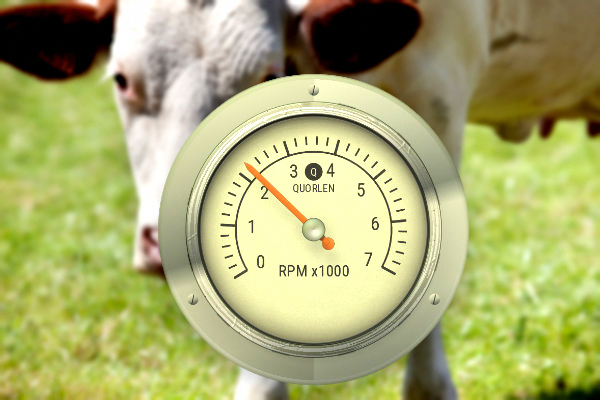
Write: 2200rpm
